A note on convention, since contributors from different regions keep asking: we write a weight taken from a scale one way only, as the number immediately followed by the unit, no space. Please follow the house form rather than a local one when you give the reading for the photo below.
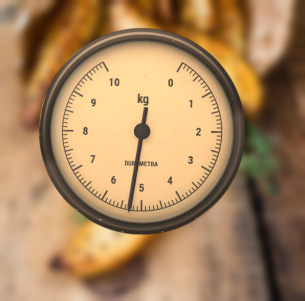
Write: 5.3kg
